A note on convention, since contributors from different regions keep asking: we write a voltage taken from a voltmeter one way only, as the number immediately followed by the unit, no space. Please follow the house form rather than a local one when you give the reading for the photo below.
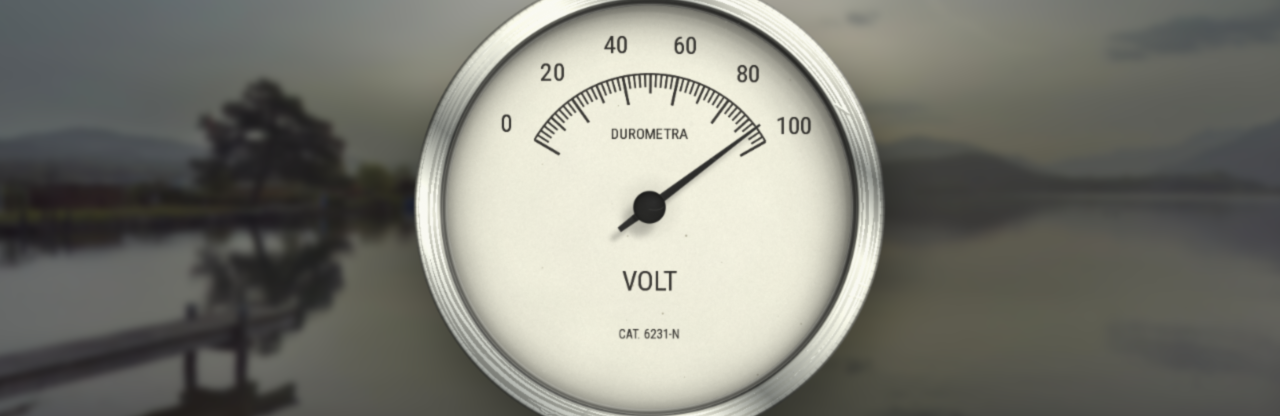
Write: 94V
